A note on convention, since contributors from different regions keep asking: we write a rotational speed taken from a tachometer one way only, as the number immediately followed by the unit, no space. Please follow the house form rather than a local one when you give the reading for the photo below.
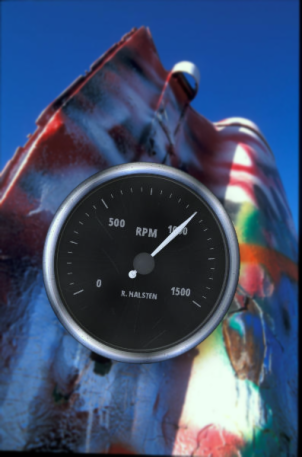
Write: 1000rpm
